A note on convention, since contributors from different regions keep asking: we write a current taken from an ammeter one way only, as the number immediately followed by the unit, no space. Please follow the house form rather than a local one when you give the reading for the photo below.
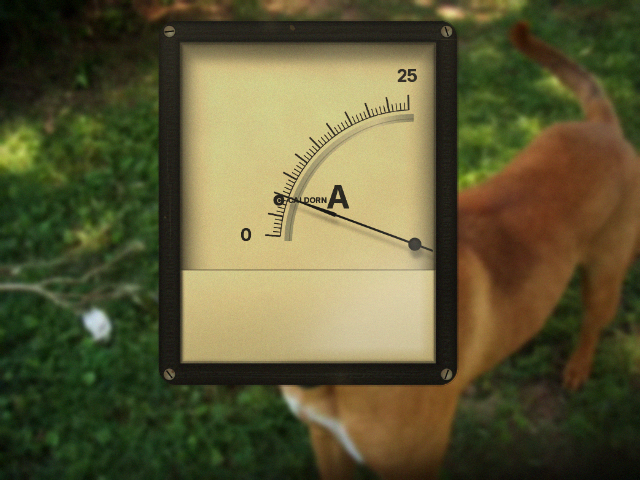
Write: 5A
